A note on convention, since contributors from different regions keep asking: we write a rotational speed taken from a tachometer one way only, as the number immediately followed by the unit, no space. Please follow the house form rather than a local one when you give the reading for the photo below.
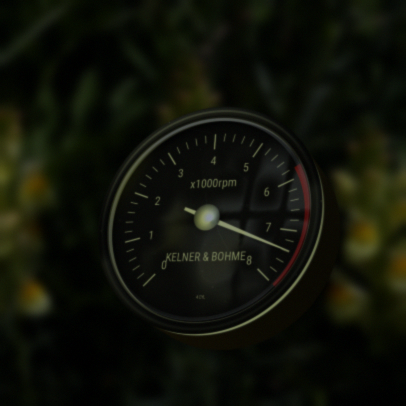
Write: 7400rpm
